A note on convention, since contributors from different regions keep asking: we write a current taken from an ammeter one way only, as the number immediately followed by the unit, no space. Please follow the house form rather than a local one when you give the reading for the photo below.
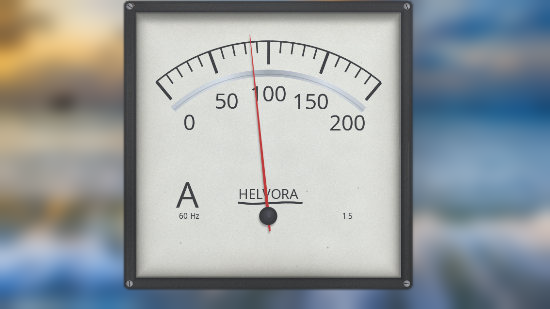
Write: 85A
